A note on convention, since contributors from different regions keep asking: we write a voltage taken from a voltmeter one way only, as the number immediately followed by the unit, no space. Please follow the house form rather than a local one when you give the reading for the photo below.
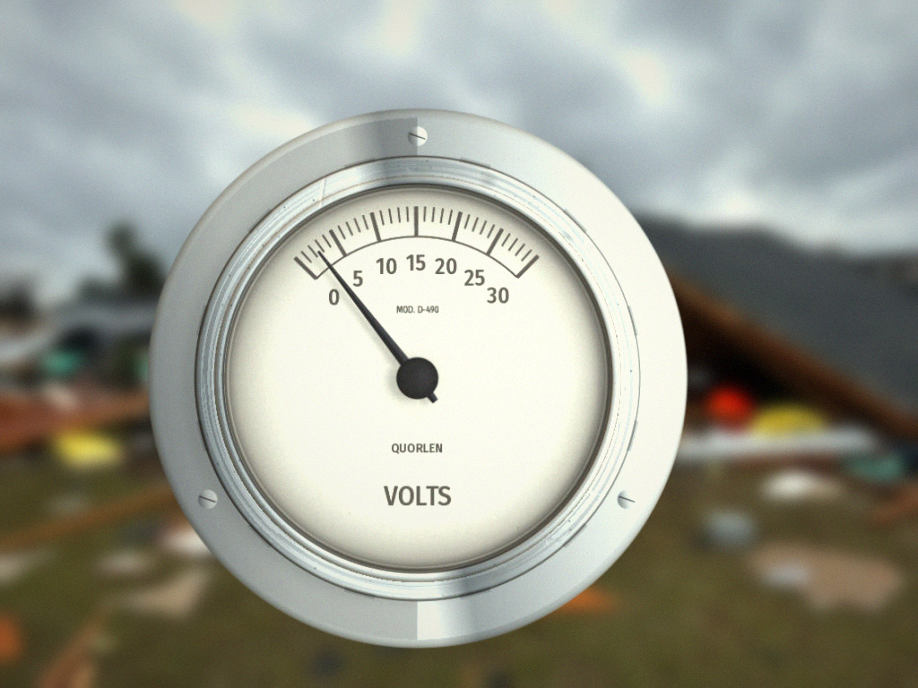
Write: 2.5V
